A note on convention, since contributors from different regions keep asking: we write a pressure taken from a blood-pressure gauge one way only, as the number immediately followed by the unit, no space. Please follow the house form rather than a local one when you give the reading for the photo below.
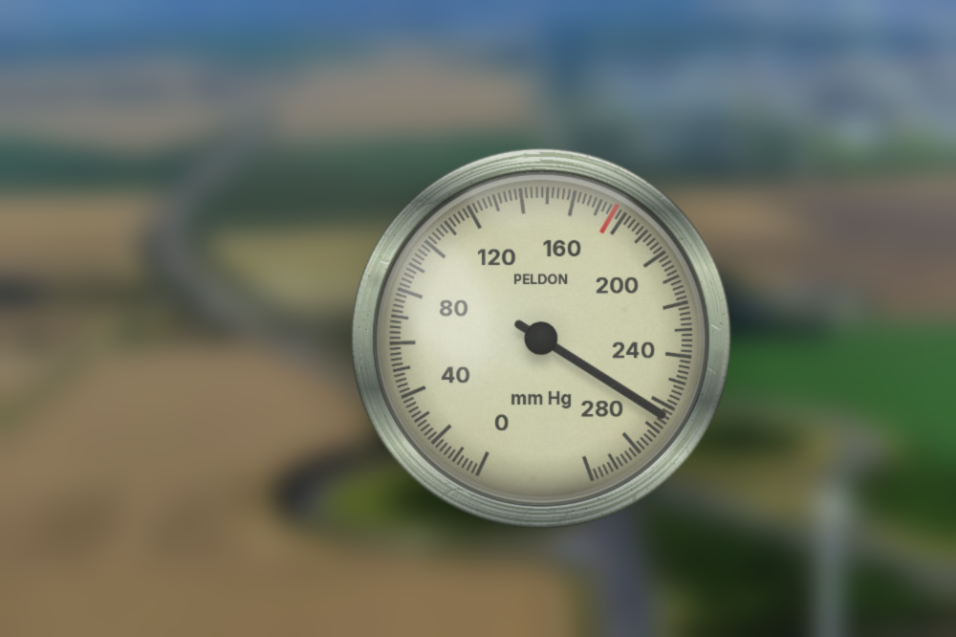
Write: 264mmHg
